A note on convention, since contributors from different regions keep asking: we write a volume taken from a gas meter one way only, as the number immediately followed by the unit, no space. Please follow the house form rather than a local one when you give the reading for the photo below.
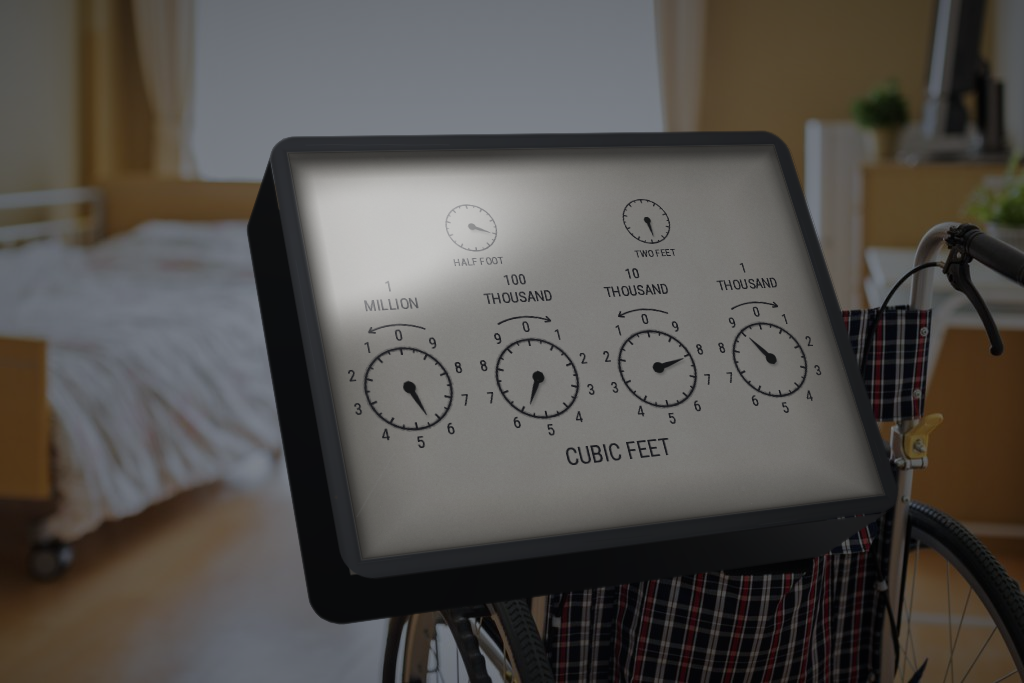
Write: 557900ft³
